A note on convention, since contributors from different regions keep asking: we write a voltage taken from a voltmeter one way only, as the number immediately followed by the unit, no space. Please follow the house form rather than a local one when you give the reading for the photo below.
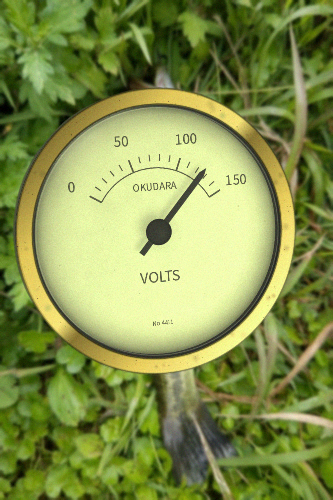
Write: 125V
